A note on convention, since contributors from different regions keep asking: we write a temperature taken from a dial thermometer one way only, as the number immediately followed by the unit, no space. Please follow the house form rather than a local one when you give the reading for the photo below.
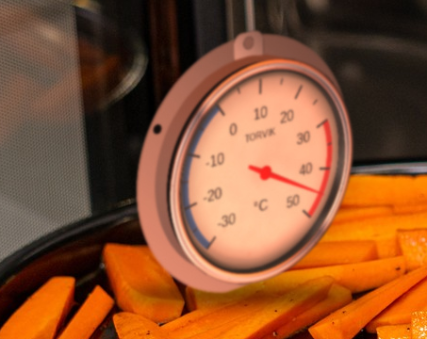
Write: 45°C
